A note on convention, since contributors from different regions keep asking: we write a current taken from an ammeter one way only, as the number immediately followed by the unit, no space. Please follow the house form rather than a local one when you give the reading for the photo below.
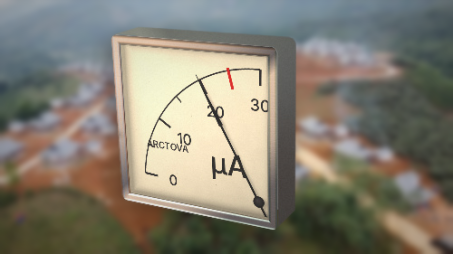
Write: 20µA
